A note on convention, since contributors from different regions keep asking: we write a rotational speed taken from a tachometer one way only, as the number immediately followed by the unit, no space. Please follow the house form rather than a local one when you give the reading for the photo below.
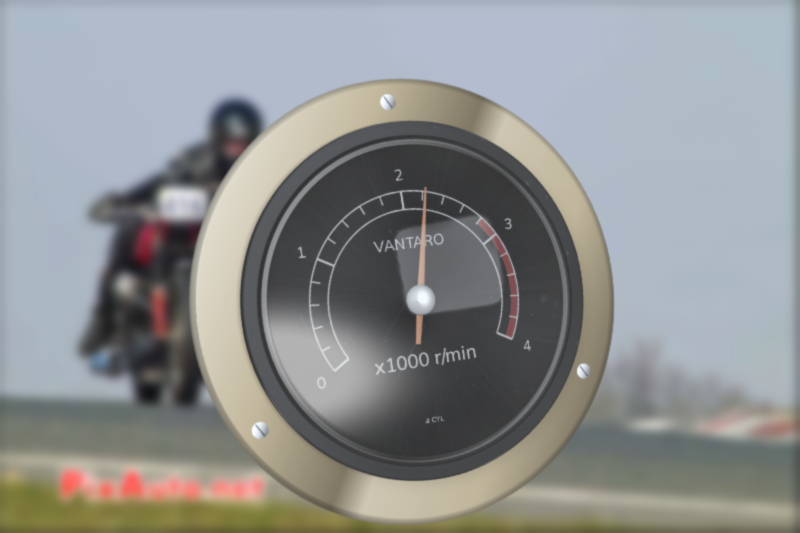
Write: 2200rpm
